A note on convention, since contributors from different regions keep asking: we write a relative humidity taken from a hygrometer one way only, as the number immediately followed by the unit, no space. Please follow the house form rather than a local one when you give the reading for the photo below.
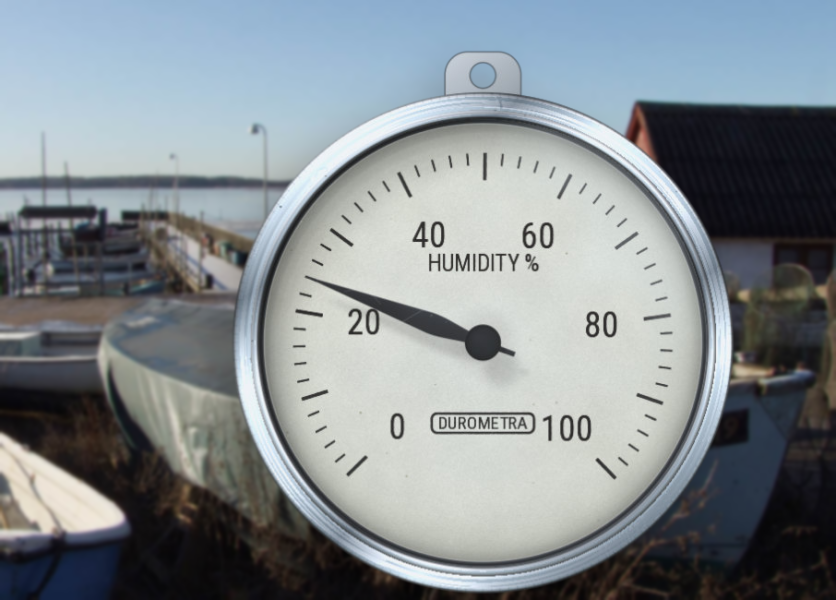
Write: 24%
